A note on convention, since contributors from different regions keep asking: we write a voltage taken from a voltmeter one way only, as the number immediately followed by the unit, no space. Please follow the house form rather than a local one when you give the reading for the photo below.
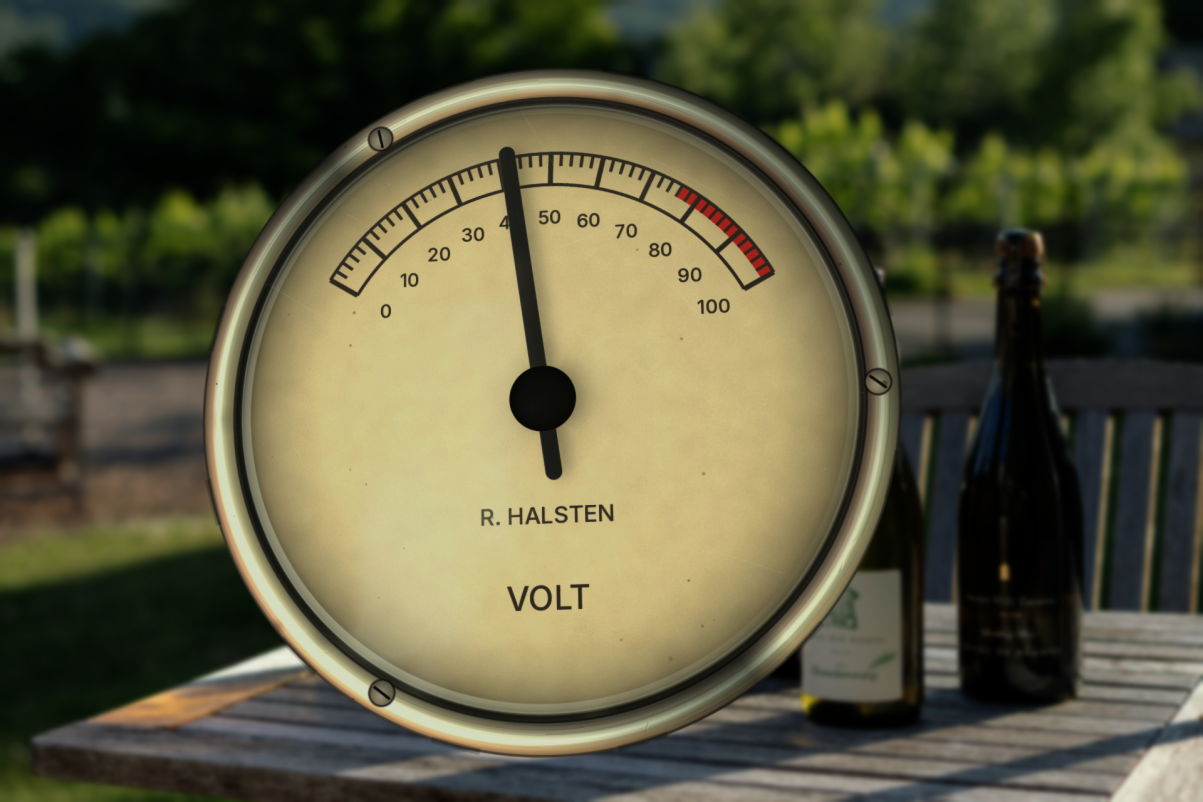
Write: 42V
